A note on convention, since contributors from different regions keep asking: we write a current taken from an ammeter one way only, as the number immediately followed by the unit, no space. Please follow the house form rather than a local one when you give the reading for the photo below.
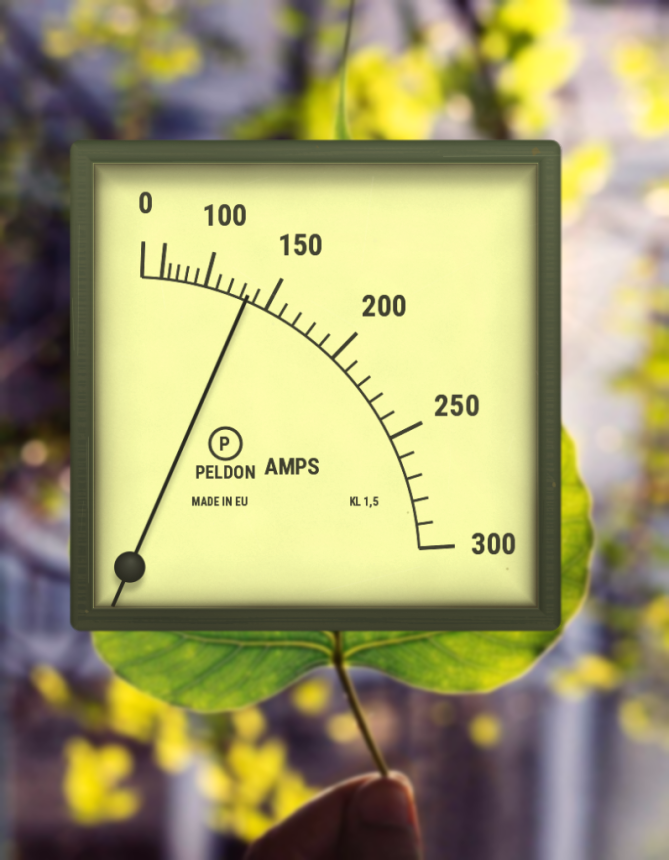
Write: 135A
